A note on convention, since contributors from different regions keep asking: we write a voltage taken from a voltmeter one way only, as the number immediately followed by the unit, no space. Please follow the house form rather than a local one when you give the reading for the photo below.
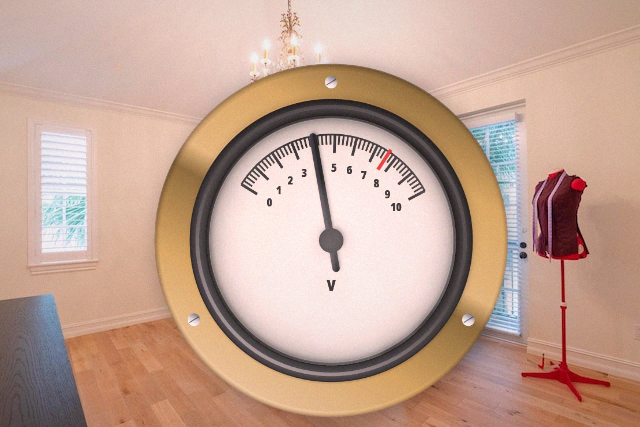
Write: 4V
